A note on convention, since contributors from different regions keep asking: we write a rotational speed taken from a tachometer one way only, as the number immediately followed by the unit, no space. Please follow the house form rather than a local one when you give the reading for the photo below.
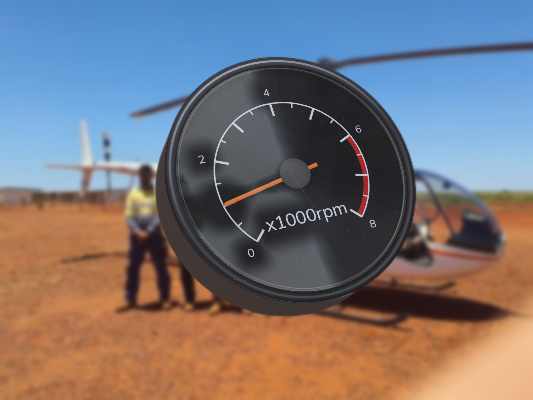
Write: 1000rpm
